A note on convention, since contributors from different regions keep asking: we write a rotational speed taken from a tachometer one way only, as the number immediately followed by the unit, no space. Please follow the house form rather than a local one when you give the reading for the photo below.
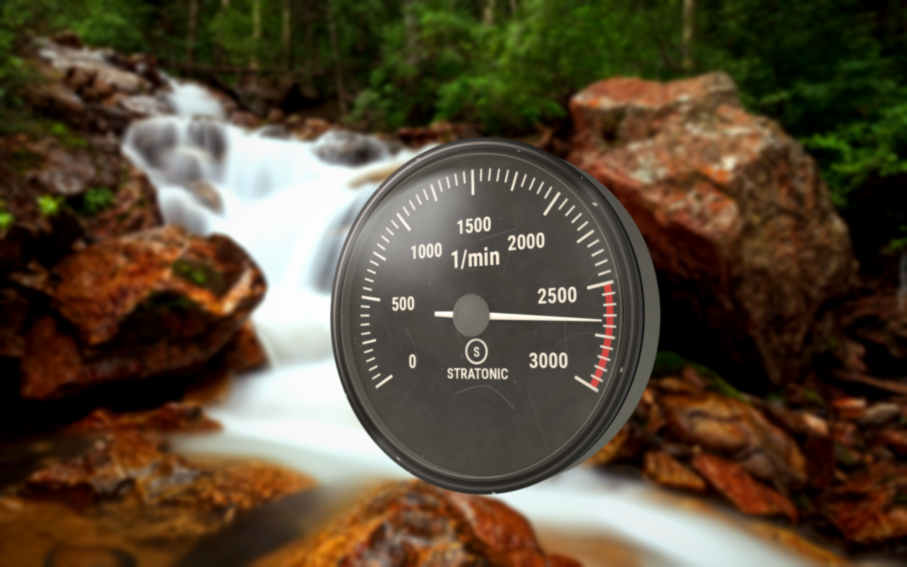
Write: 2675rpm
